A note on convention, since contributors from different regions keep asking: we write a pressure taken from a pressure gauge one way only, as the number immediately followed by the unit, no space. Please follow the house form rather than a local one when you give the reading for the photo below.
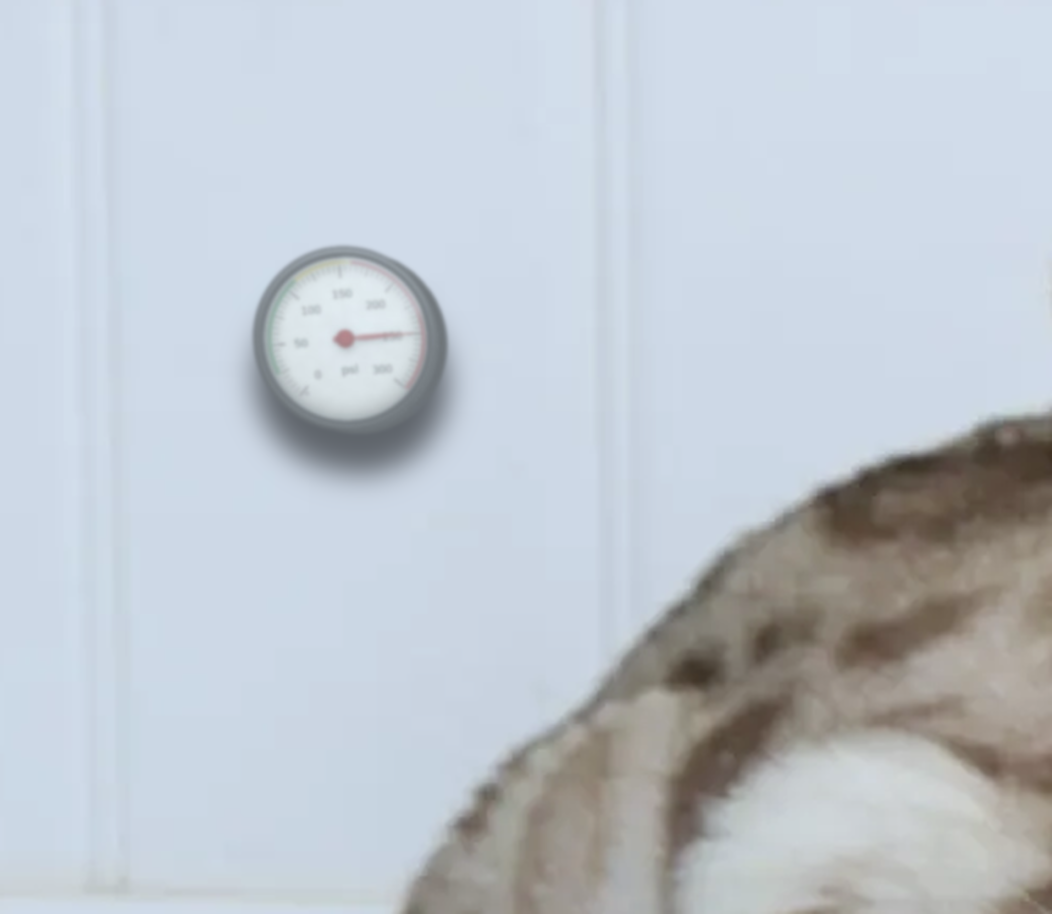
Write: 250psi
